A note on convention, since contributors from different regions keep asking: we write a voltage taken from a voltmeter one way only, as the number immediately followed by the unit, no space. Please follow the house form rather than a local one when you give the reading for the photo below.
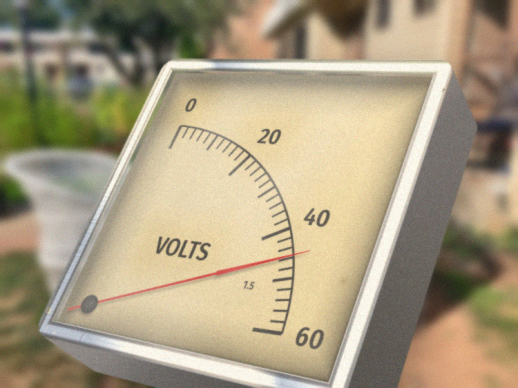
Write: 46V
